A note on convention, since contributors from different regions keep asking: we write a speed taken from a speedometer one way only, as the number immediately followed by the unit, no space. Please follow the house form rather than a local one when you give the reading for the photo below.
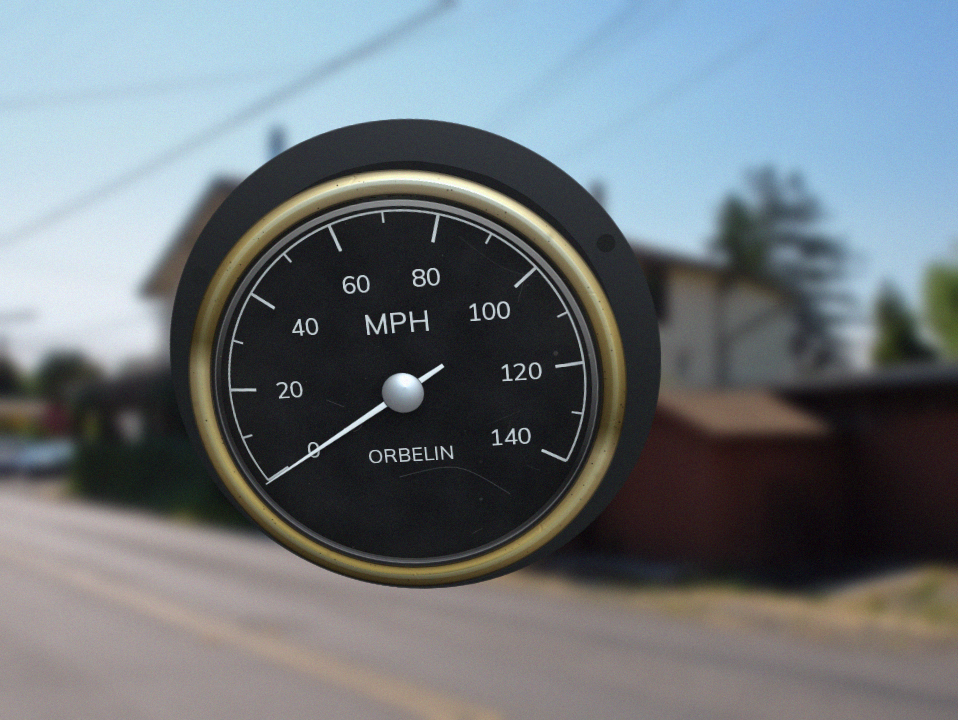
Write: 0mph
